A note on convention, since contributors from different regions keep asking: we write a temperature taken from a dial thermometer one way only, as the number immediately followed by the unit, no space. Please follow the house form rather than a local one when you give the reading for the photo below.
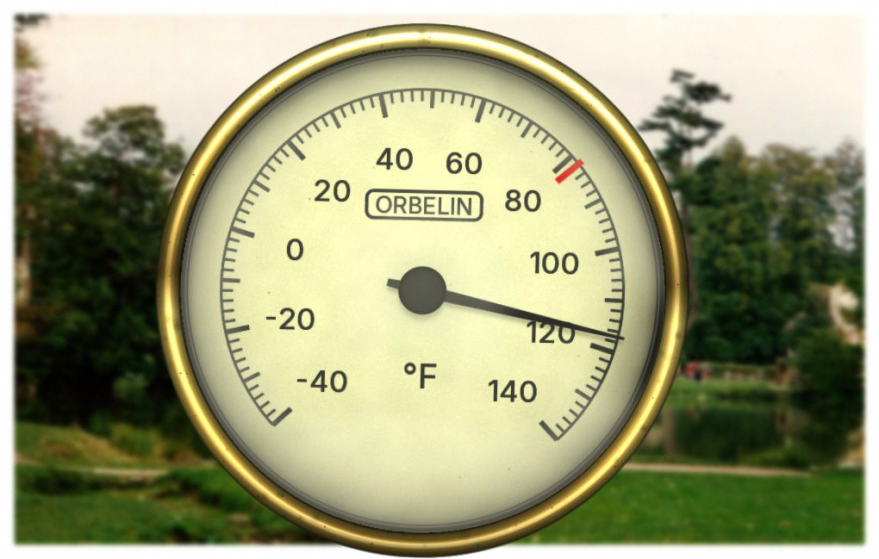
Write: 117°F
